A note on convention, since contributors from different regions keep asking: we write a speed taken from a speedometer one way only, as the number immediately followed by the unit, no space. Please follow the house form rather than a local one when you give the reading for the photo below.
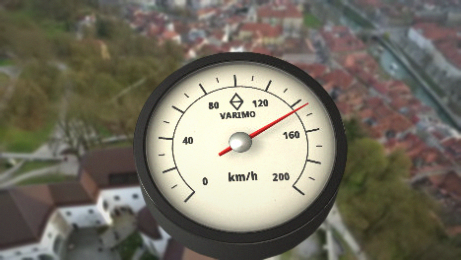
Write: 145km/h
